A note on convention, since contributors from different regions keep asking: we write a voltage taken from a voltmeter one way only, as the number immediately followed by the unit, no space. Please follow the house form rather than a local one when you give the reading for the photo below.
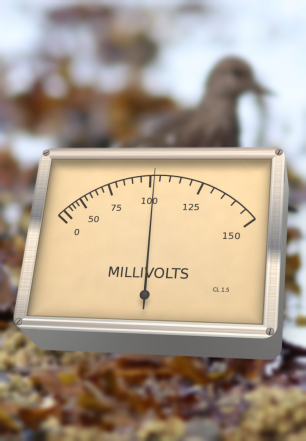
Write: 102.5mV
